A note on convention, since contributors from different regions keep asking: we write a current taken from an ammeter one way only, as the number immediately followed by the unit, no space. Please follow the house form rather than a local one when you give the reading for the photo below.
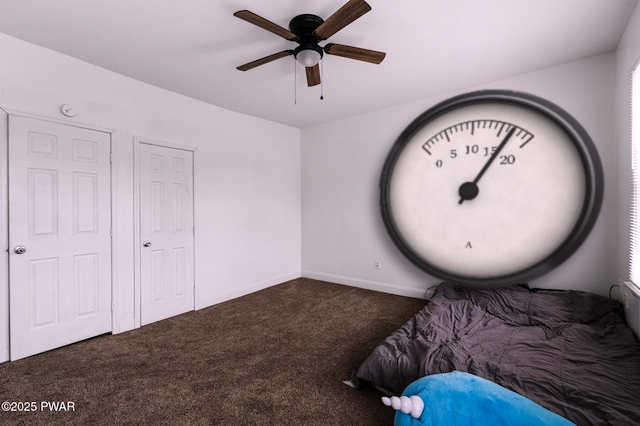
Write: 17A
